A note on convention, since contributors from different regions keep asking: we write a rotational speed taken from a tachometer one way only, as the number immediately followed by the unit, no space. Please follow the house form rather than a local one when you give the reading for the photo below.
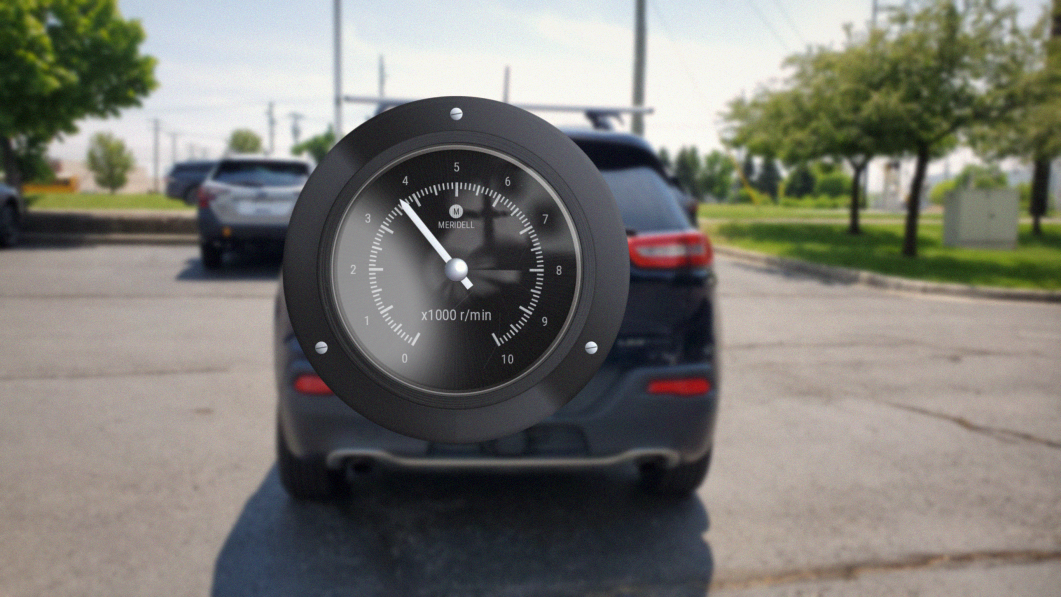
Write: 3700rpm
